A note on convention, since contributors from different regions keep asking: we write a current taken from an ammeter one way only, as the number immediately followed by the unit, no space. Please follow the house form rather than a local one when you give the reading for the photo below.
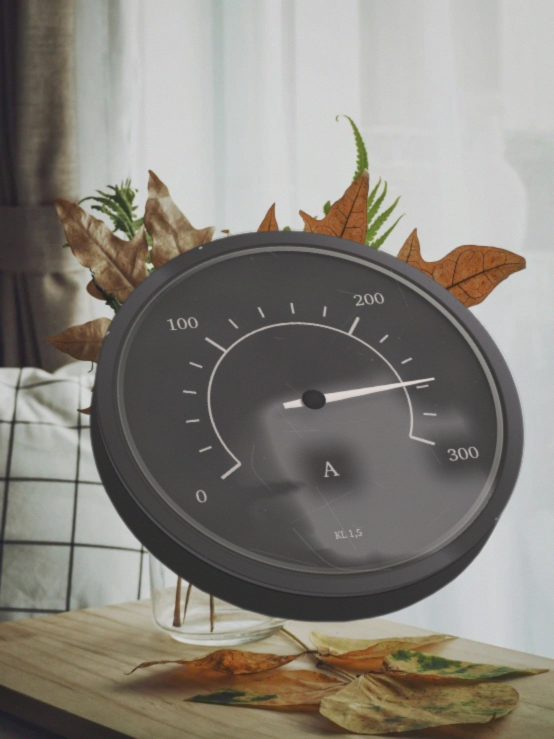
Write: 260A
